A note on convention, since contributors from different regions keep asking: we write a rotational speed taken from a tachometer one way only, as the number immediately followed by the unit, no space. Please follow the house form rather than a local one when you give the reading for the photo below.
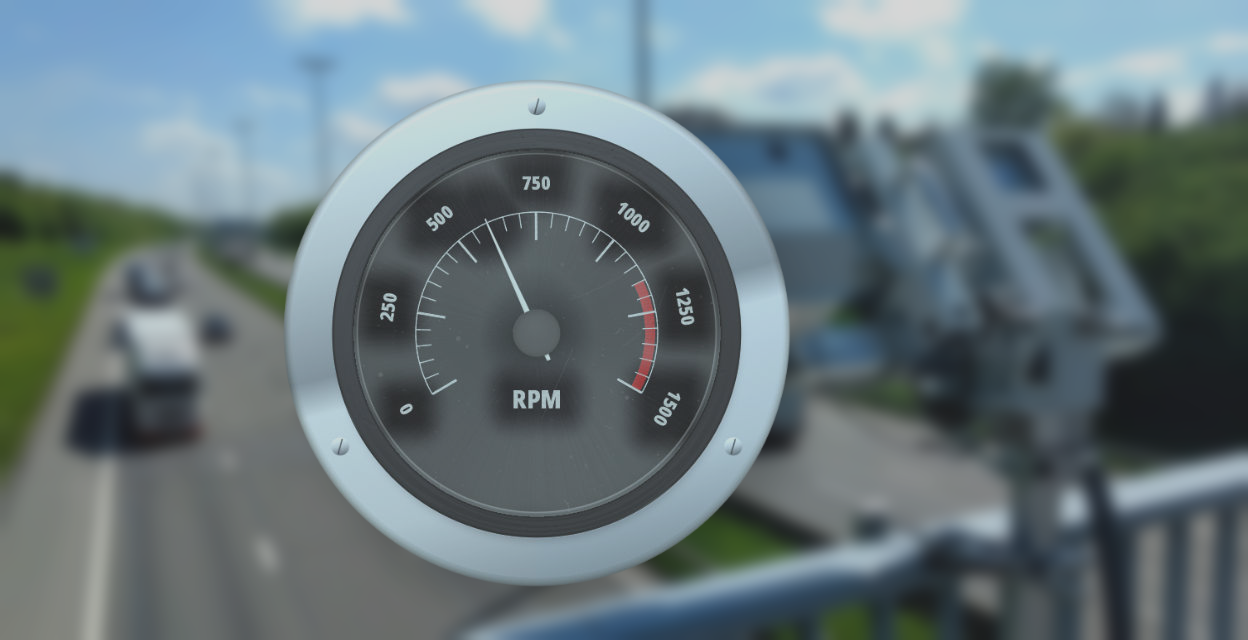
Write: 600rpm
